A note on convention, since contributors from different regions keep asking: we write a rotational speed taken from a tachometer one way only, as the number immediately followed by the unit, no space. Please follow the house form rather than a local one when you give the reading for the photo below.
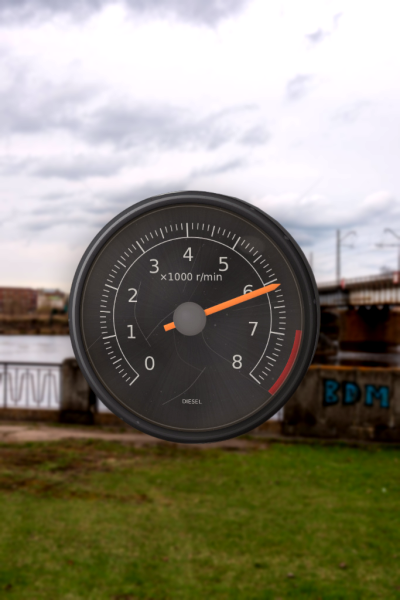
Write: 6100rpm
